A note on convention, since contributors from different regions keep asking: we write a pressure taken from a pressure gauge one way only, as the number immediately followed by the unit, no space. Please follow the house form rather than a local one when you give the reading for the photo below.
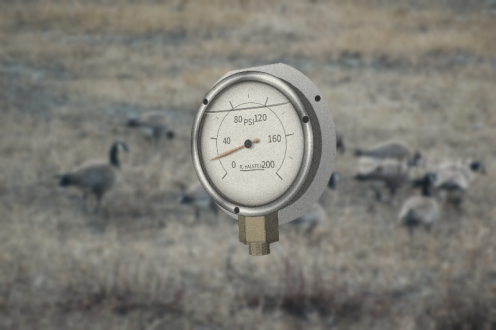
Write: 20psi
